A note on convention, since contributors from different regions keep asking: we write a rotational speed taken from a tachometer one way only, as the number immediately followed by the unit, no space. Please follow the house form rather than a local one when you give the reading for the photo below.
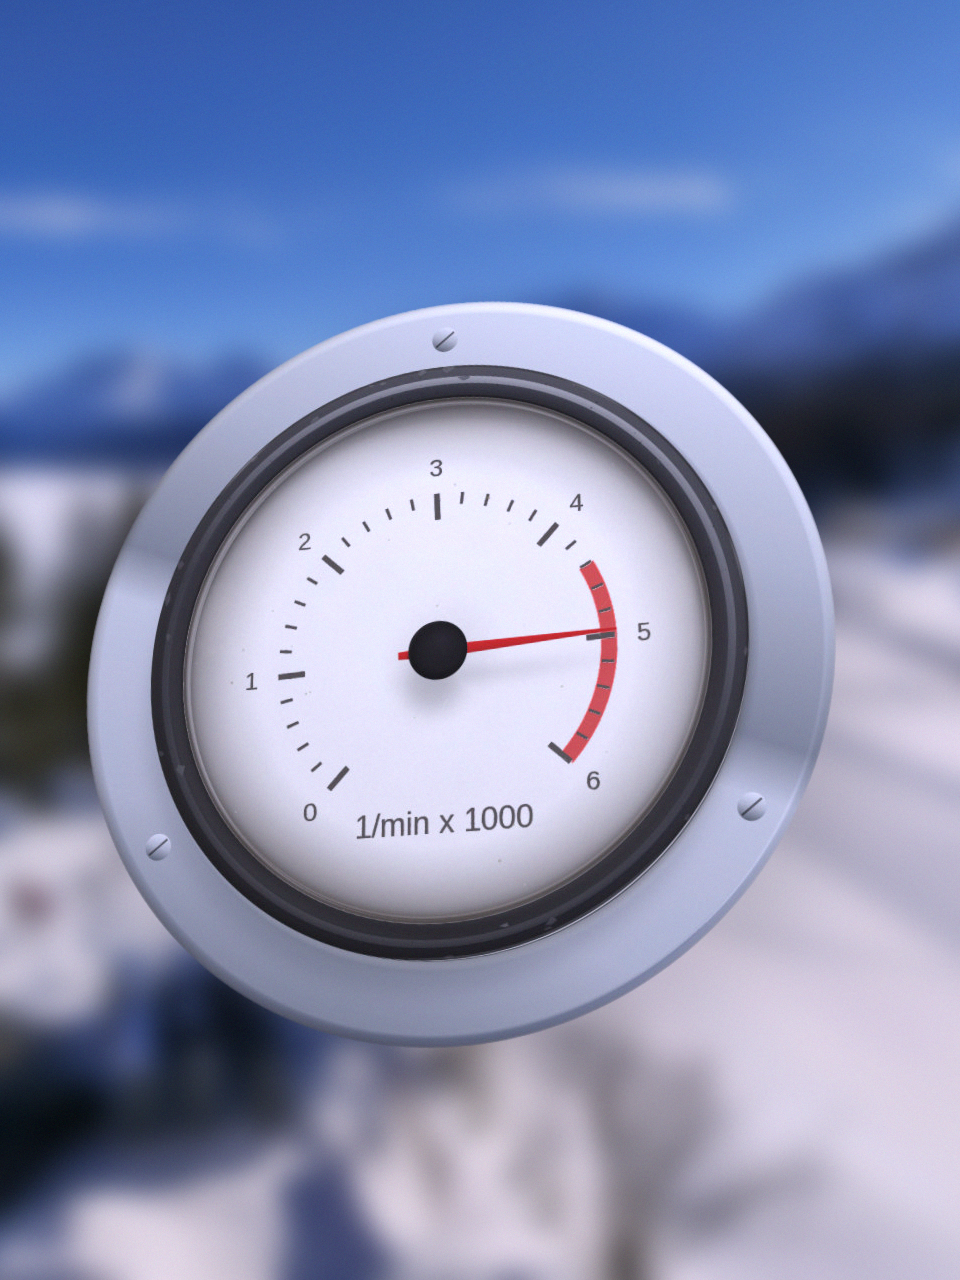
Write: 5000rpm
